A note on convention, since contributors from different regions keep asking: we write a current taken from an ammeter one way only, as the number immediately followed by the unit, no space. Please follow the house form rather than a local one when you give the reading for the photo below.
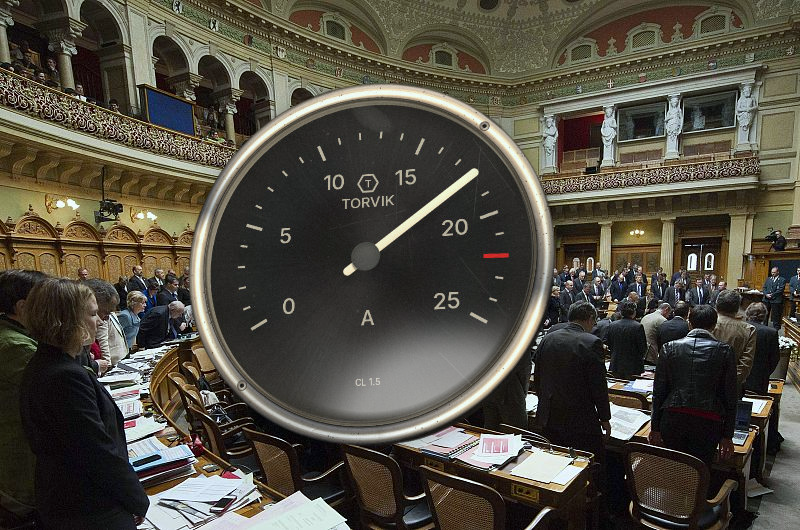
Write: 18A
